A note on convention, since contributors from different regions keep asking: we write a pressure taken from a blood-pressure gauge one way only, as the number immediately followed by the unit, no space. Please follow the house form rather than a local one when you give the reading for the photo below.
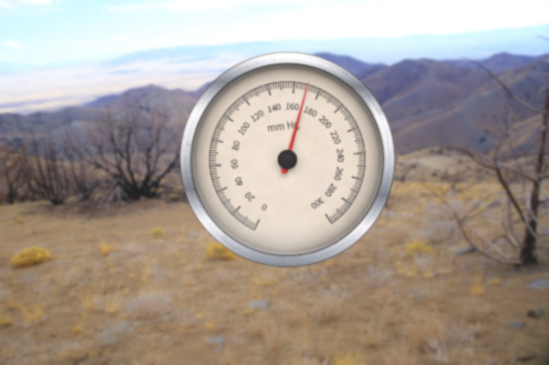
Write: 170mmHg
